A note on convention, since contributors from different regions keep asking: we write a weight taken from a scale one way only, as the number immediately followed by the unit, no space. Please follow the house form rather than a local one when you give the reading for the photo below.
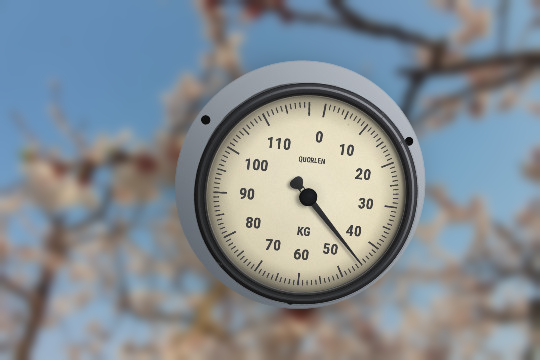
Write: 45kg
